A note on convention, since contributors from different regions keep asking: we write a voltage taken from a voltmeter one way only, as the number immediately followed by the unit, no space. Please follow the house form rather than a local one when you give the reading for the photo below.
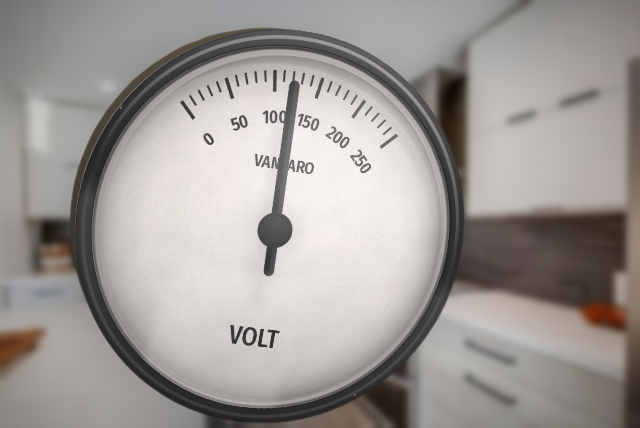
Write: 120V
